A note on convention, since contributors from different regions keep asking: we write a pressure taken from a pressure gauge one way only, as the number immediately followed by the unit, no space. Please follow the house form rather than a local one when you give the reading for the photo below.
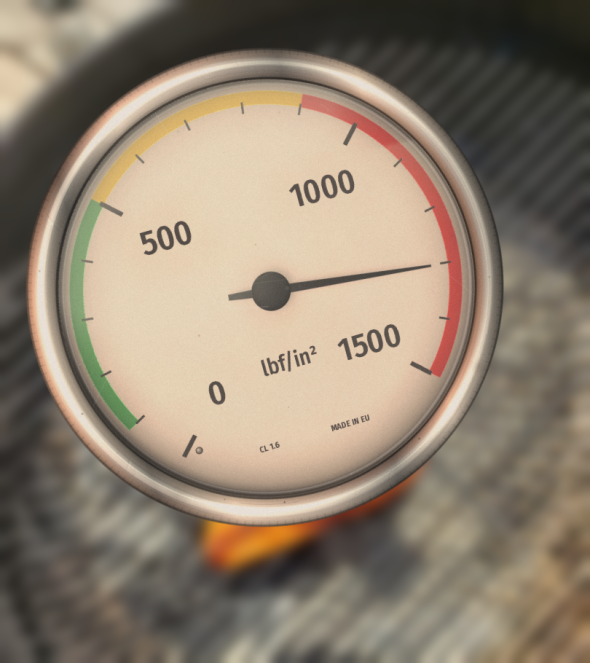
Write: 1300psi
